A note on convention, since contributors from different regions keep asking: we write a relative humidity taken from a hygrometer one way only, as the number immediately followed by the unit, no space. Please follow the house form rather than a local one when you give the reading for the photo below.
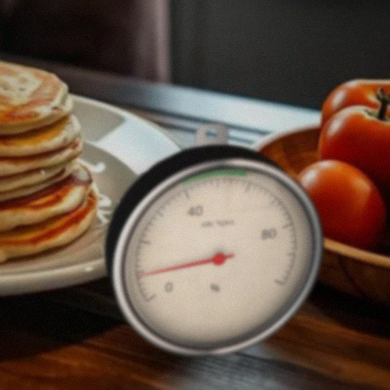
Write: 10%
